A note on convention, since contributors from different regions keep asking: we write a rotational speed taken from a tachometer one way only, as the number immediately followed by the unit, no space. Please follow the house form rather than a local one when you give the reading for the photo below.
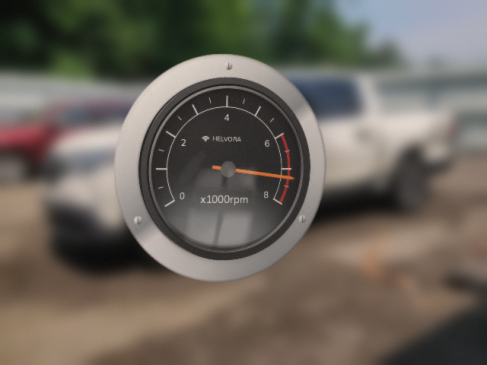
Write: 7250rpm
